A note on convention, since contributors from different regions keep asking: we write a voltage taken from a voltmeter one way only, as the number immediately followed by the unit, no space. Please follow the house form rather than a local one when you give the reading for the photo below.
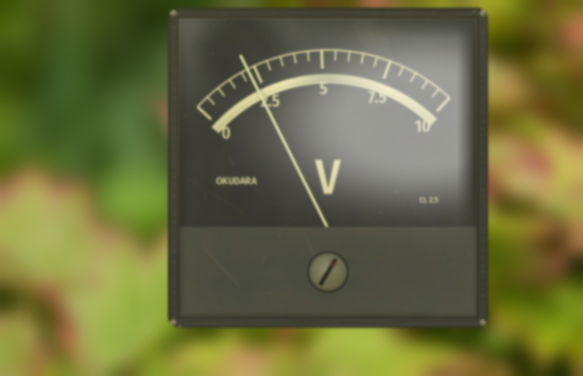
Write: 2.25V
